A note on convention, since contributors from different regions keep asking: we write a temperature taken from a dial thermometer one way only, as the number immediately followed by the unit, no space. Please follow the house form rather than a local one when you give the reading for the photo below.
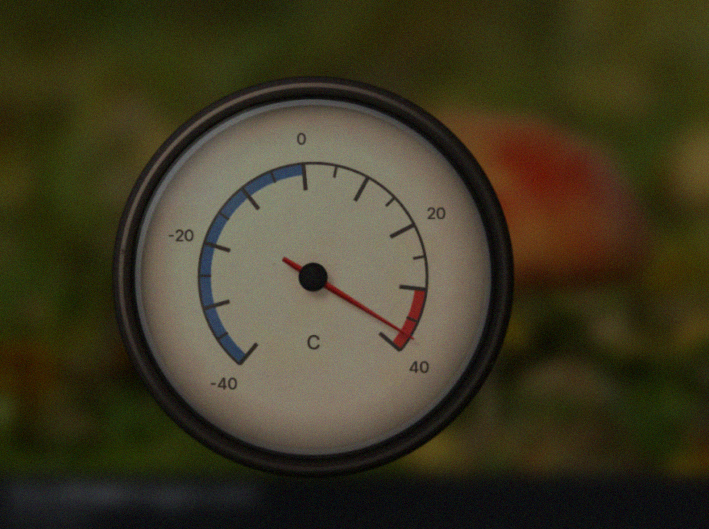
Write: 37.5°C
